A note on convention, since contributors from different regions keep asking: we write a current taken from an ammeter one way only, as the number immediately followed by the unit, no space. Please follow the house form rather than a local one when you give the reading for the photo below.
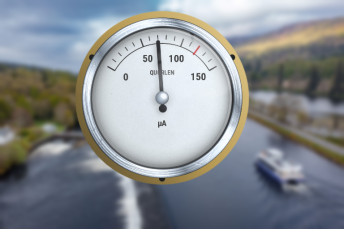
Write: 70µA
